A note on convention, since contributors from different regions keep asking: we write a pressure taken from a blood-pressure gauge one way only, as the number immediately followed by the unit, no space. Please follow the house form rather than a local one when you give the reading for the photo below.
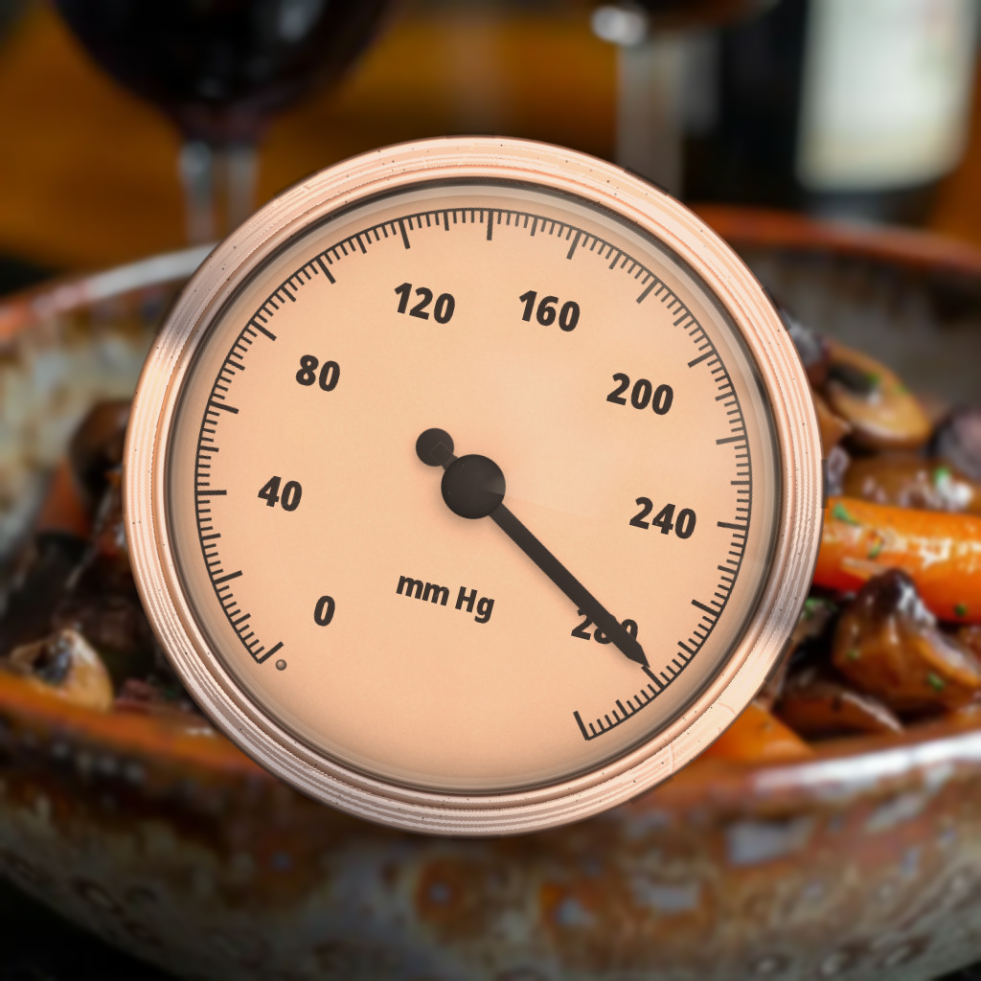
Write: 279mmHg
